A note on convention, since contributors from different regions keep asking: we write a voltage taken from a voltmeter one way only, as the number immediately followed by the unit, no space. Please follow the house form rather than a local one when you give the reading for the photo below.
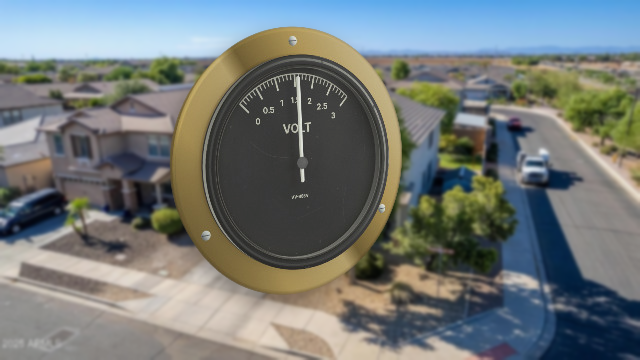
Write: 1.5V
